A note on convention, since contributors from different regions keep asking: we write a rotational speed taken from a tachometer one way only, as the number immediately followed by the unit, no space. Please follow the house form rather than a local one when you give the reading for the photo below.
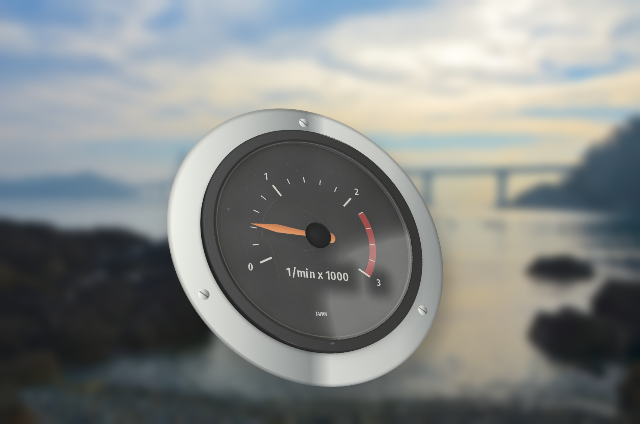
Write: 400rpm
